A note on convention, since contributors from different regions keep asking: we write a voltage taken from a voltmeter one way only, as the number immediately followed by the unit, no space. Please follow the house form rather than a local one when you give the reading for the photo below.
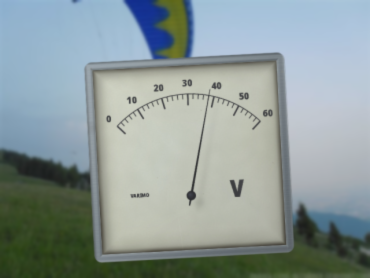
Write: 38V
